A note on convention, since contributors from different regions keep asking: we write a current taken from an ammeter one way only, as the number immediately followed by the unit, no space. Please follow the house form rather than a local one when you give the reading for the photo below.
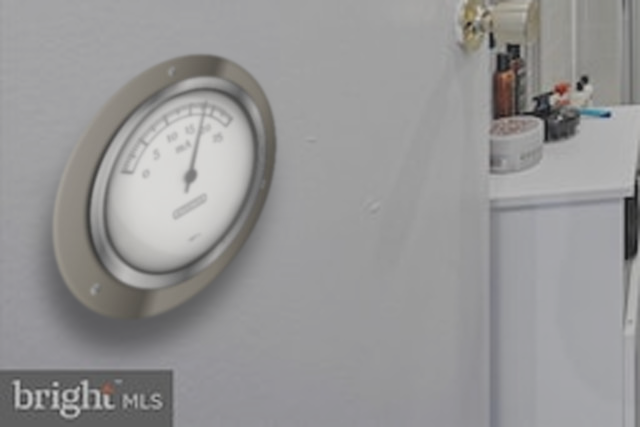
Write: 17.5mA
